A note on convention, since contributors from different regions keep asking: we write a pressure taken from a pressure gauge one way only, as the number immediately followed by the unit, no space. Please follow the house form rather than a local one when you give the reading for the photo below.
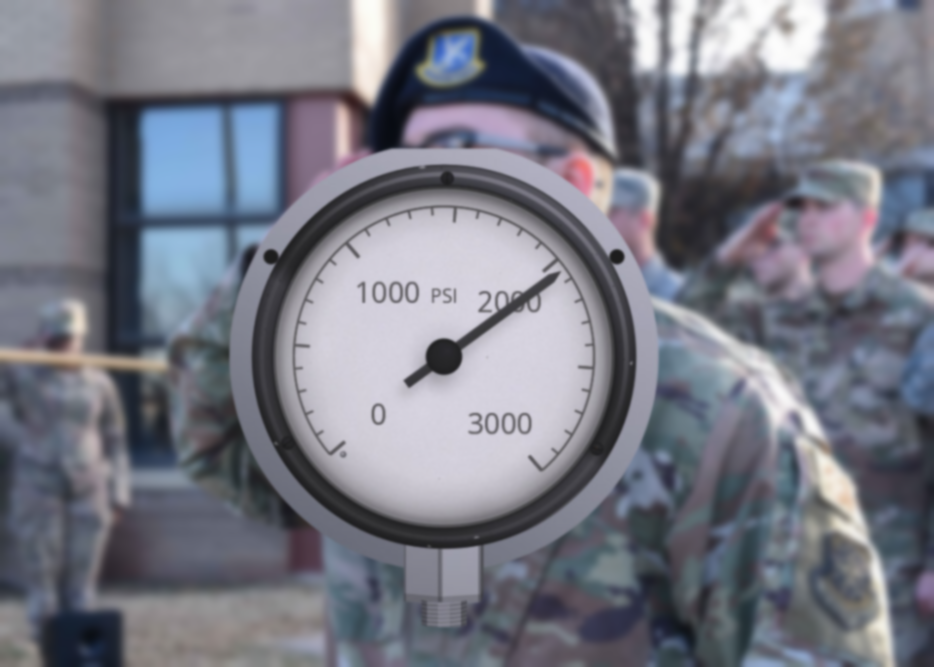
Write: 2050psi
